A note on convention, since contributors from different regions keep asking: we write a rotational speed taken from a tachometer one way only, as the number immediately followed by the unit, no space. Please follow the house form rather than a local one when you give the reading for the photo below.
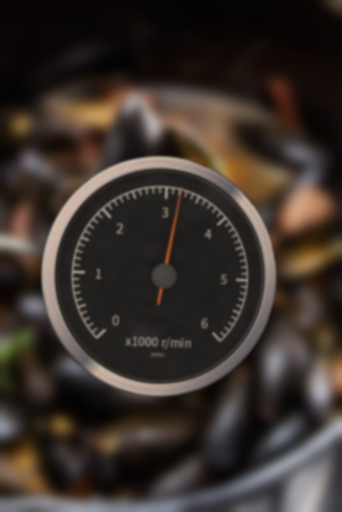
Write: 3200rpm
